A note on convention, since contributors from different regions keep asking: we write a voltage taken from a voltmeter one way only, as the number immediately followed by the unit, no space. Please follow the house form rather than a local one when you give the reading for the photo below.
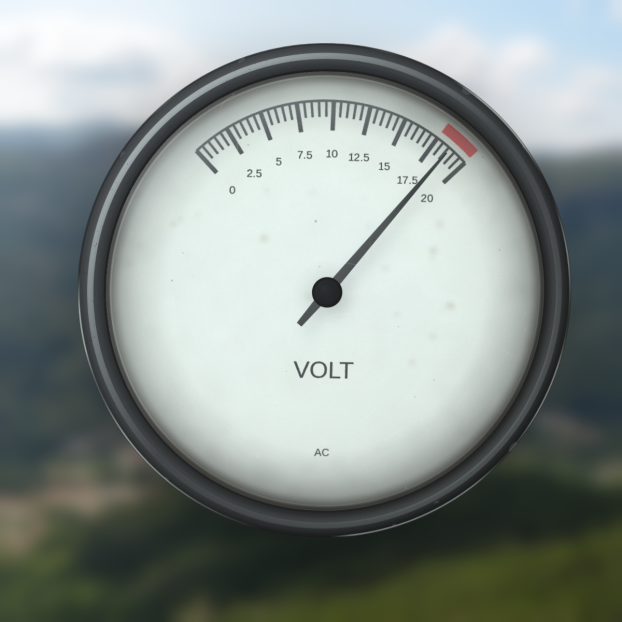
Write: 18.5V
